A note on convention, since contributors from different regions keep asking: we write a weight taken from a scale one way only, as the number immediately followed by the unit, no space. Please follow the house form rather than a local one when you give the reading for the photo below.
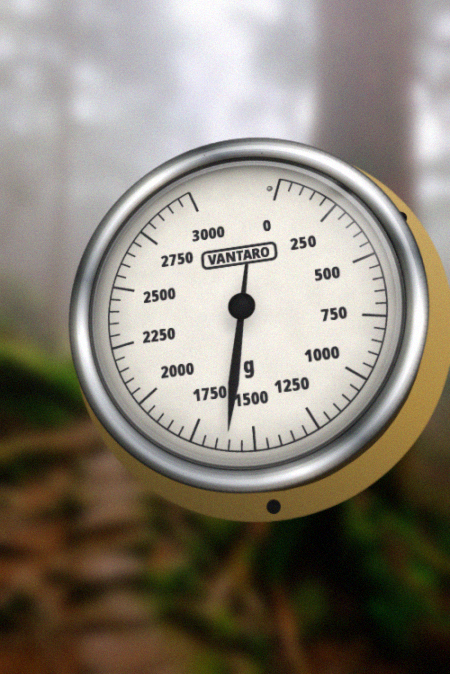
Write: 1600g
